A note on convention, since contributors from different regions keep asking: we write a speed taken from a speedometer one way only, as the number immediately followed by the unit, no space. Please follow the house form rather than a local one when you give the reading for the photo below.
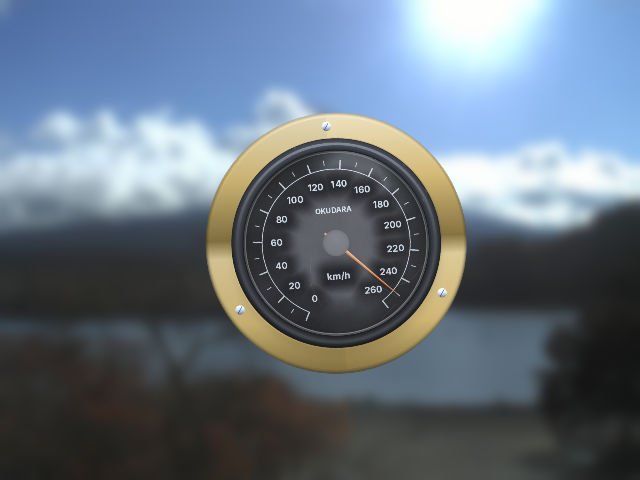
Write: 250km/h
